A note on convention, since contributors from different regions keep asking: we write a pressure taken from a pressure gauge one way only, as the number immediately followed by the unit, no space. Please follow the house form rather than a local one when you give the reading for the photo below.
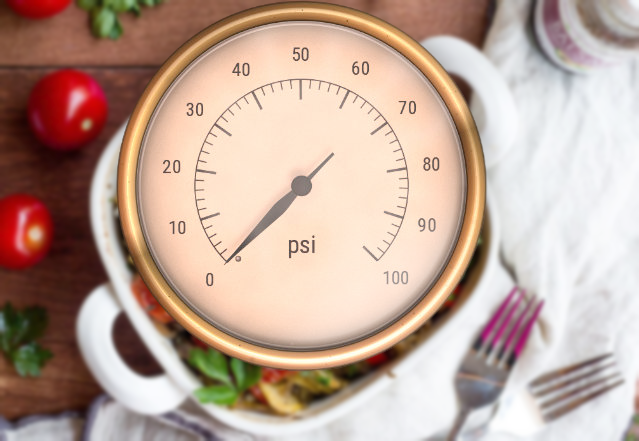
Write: 0psi
